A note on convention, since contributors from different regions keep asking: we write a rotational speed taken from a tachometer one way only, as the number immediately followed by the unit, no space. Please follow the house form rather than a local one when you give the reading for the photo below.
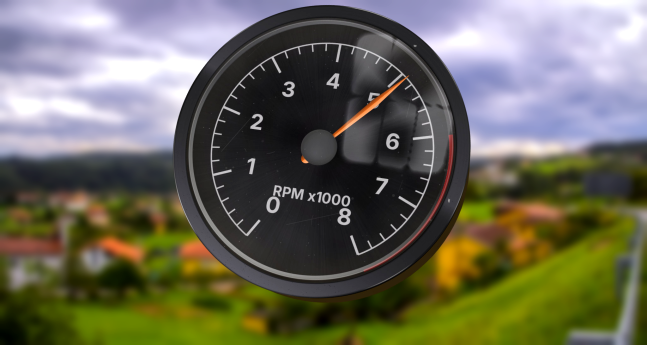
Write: 5100rpm
